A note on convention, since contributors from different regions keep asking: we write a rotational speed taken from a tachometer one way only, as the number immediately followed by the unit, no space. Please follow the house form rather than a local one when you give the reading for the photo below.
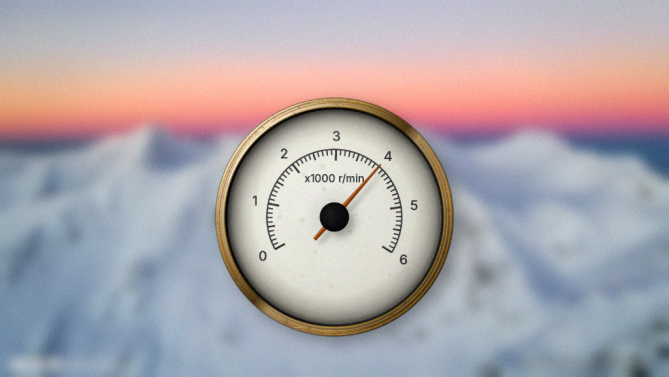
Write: 4000rpm
